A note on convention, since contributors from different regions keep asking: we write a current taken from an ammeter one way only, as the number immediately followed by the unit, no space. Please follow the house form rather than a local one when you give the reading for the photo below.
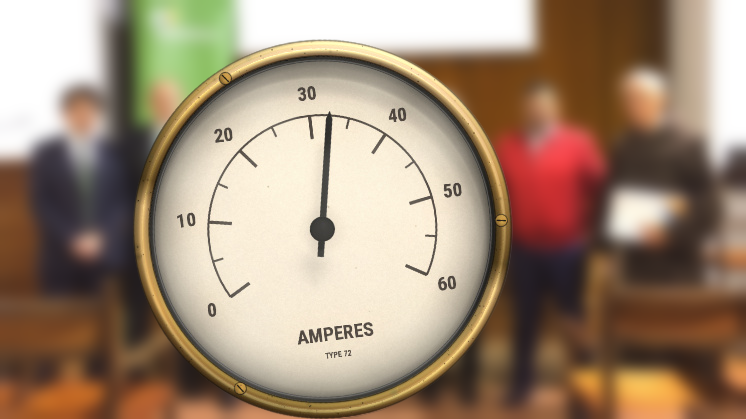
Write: 32.5A
